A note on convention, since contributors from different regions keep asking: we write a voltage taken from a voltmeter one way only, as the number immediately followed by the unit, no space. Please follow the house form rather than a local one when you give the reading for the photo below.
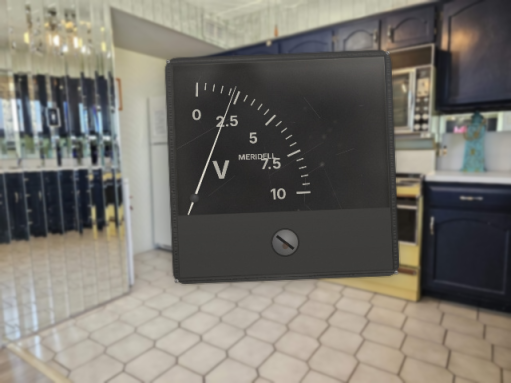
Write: 2.25V
